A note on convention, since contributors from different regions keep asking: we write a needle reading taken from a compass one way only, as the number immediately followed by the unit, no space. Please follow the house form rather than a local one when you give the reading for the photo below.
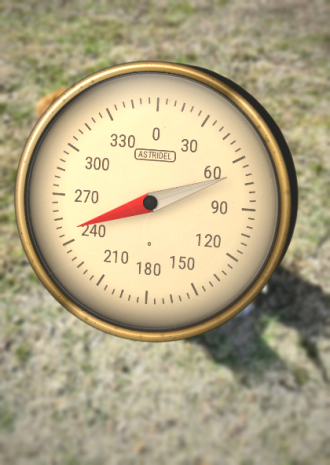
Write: 247.5°
